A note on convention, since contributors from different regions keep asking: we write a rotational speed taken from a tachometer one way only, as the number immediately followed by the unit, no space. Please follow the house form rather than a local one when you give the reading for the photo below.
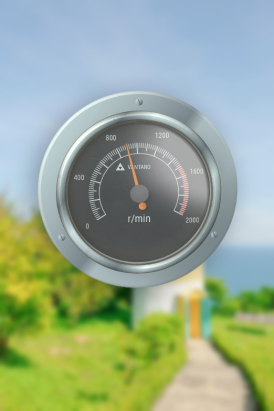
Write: 900rpm
